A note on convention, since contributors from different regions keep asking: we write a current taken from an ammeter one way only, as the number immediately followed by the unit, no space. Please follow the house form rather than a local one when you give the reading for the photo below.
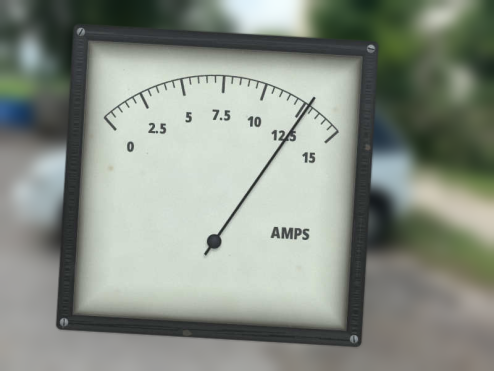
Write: 12.75A
